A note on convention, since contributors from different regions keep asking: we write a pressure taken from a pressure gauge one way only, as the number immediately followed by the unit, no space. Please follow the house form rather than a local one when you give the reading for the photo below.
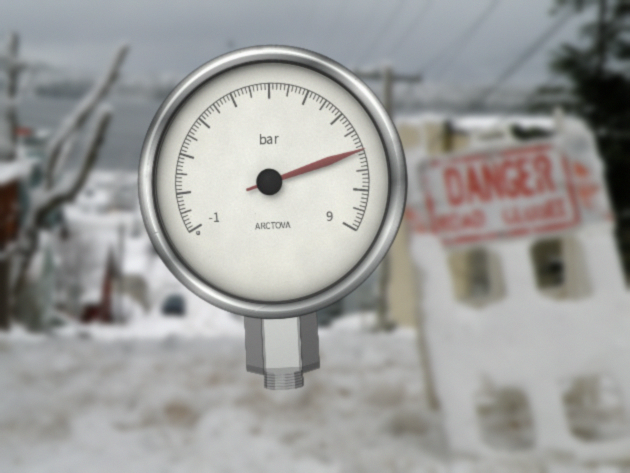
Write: 7bar
